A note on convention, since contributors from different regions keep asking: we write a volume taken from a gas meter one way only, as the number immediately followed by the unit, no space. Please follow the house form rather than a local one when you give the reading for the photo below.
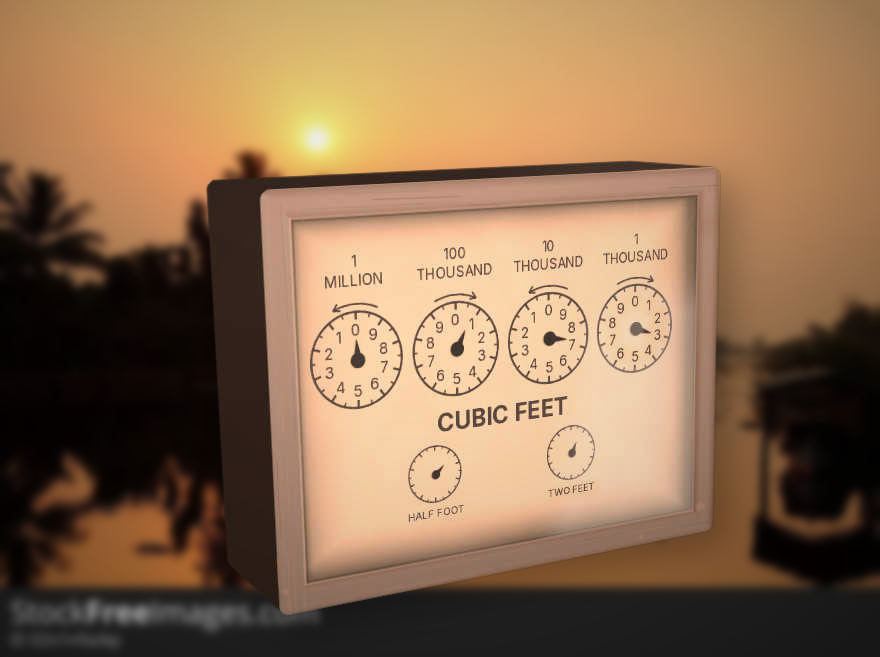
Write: 7300ft³
